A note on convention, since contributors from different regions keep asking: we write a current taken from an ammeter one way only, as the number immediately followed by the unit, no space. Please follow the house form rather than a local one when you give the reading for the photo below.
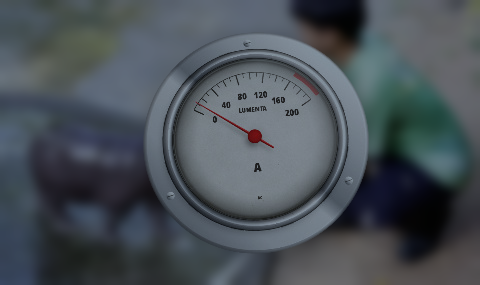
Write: 10A
